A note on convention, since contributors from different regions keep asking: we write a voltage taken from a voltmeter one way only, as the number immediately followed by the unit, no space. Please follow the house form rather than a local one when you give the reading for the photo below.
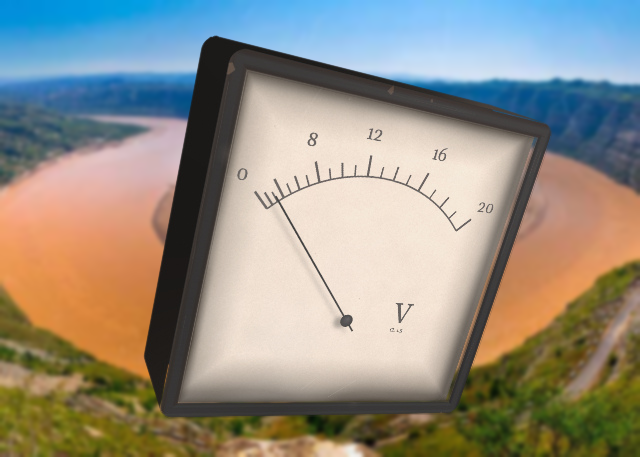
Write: 3V
